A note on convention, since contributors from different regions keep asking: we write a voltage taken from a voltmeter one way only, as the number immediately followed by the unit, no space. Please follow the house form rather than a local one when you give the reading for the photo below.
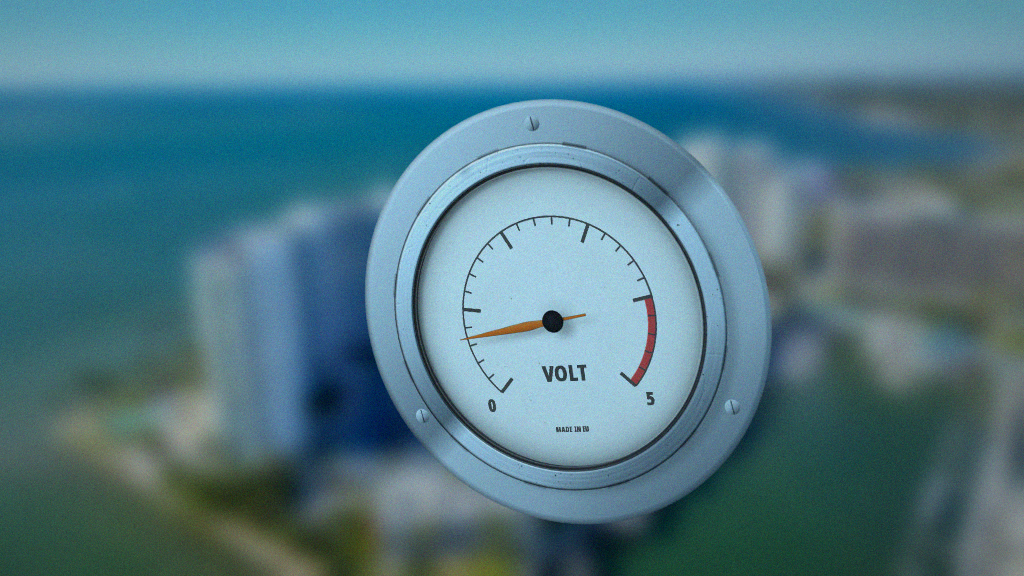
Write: 0.7V
